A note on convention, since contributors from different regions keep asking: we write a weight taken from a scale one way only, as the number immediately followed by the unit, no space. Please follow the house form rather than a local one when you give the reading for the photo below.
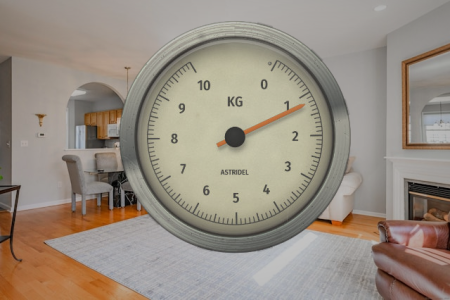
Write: 1.2kg
